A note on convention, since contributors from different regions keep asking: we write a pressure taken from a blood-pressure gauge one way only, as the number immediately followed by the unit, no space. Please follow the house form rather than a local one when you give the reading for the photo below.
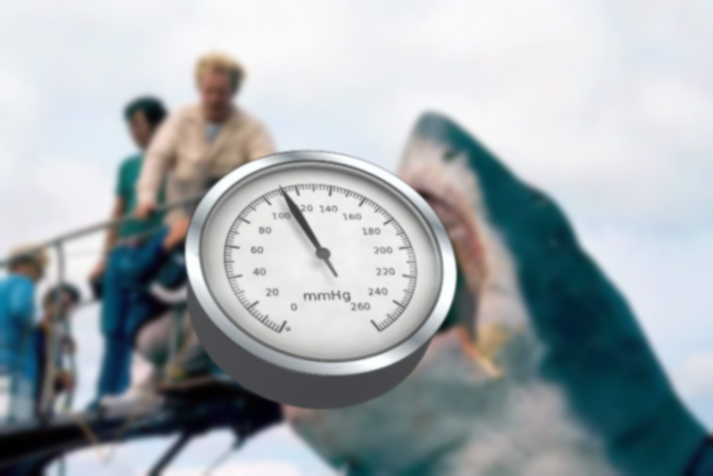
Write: 110mmHg
